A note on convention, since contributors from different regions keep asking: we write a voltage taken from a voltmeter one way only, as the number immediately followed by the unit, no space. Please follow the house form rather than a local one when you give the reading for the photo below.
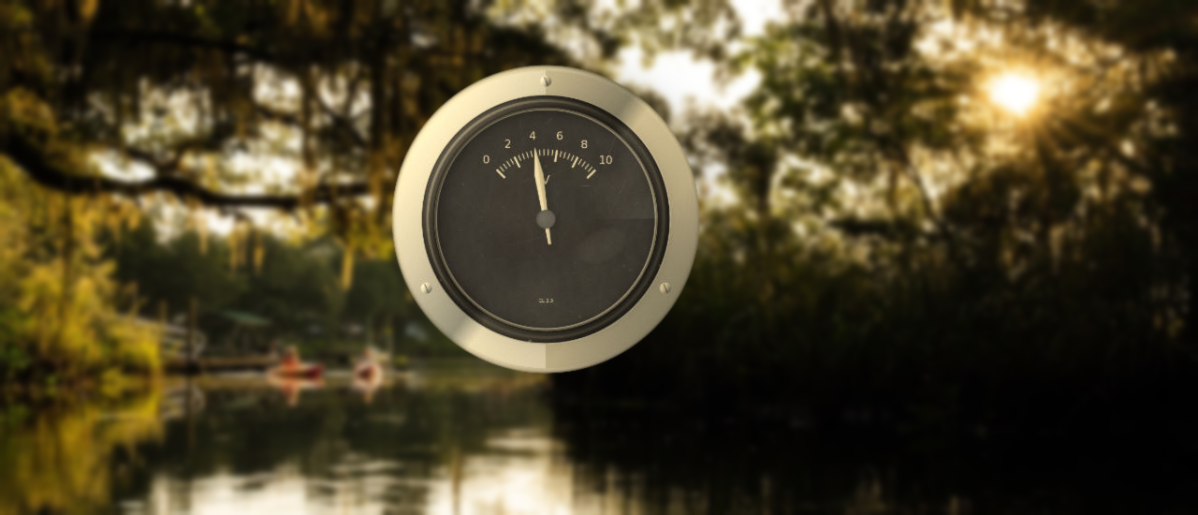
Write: 4V
